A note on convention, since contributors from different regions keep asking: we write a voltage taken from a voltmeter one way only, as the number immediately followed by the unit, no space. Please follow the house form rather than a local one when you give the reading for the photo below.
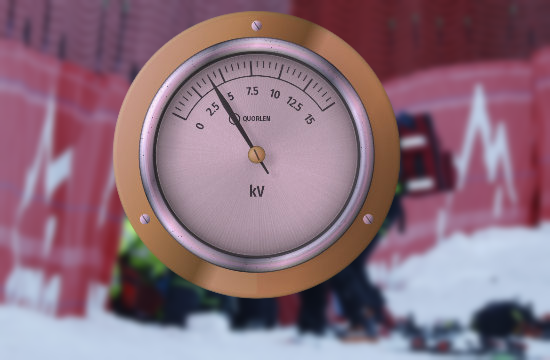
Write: 4kV
